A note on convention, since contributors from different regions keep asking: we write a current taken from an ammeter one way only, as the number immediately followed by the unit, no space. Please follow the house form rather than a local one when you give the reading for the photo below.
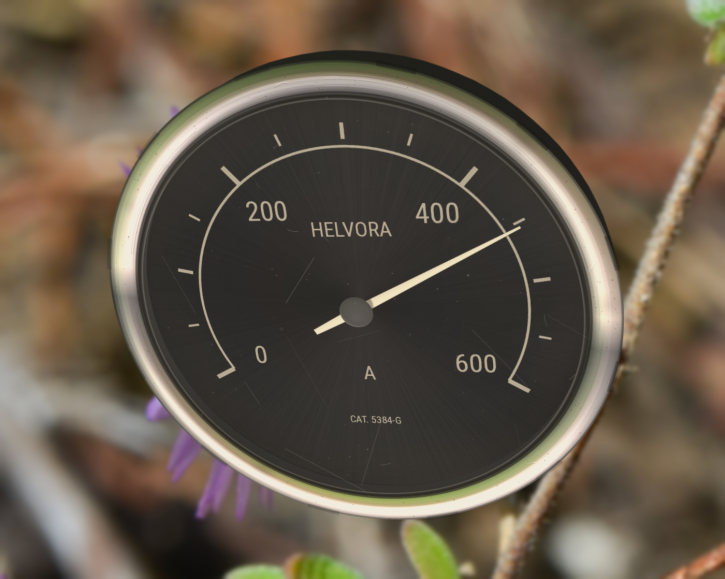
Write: 450A
